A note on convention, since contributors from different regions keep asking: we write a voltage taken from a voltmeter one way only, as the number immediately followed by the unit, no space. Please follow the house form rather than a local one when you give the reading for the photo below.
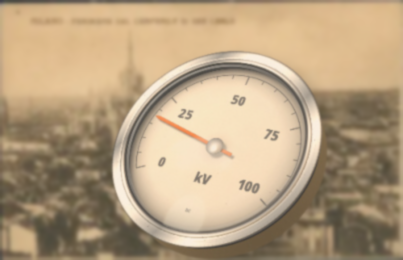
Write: 17.5kV
